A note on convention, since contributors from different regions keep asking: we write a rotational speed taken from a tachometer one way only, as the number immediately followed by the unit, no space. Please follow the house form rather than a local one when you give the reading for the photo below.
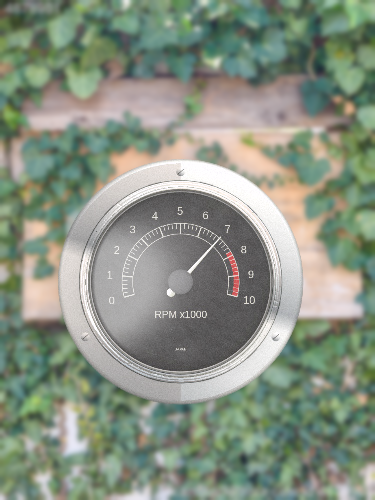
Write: 7000rpm
